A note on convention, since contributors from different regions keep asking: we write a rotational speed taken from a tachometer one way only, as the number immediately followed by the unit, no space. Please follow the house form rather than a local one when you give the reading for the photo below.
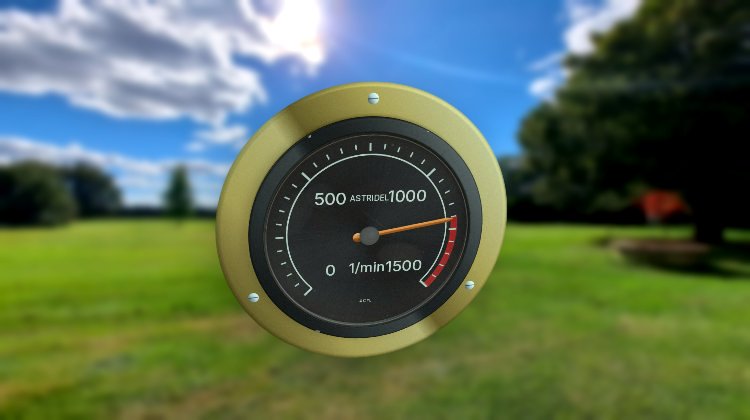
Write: 1200rpm
